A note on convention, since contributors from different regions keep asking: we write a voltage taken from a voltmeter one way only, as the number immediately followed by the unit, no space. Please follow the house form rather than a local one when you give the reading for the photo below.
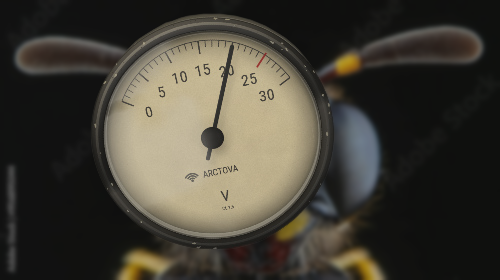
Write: 20V
